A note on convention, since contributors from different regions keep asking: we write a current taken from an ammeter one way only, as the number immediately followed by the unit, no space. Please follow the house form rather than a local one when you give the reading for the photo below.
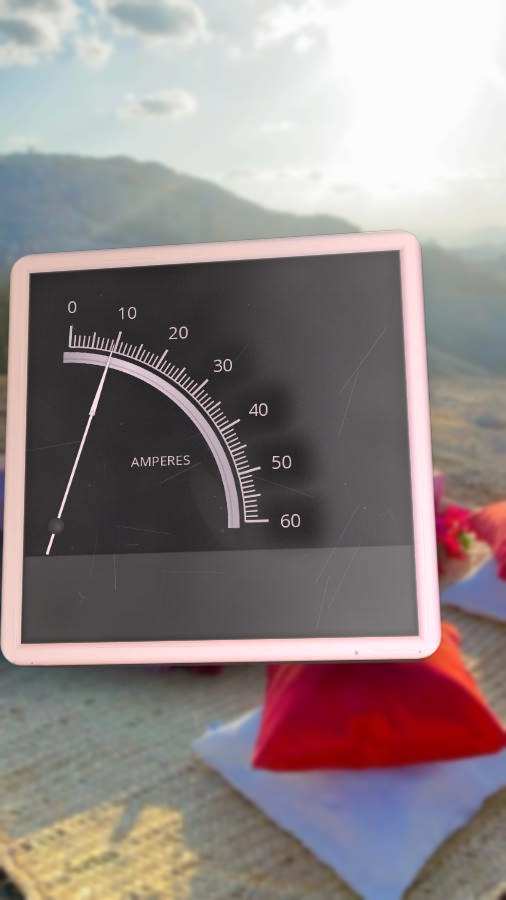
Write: 10A
